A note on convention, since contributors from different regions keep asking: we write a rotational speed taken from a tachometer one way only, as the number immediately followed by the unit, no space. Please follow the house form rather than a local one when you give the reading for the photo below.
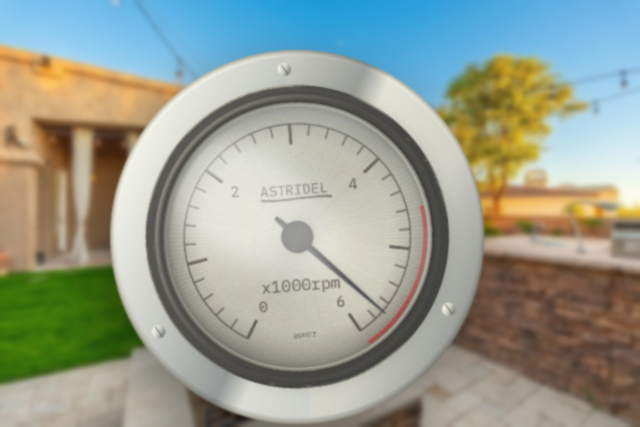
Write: 5700rpm
